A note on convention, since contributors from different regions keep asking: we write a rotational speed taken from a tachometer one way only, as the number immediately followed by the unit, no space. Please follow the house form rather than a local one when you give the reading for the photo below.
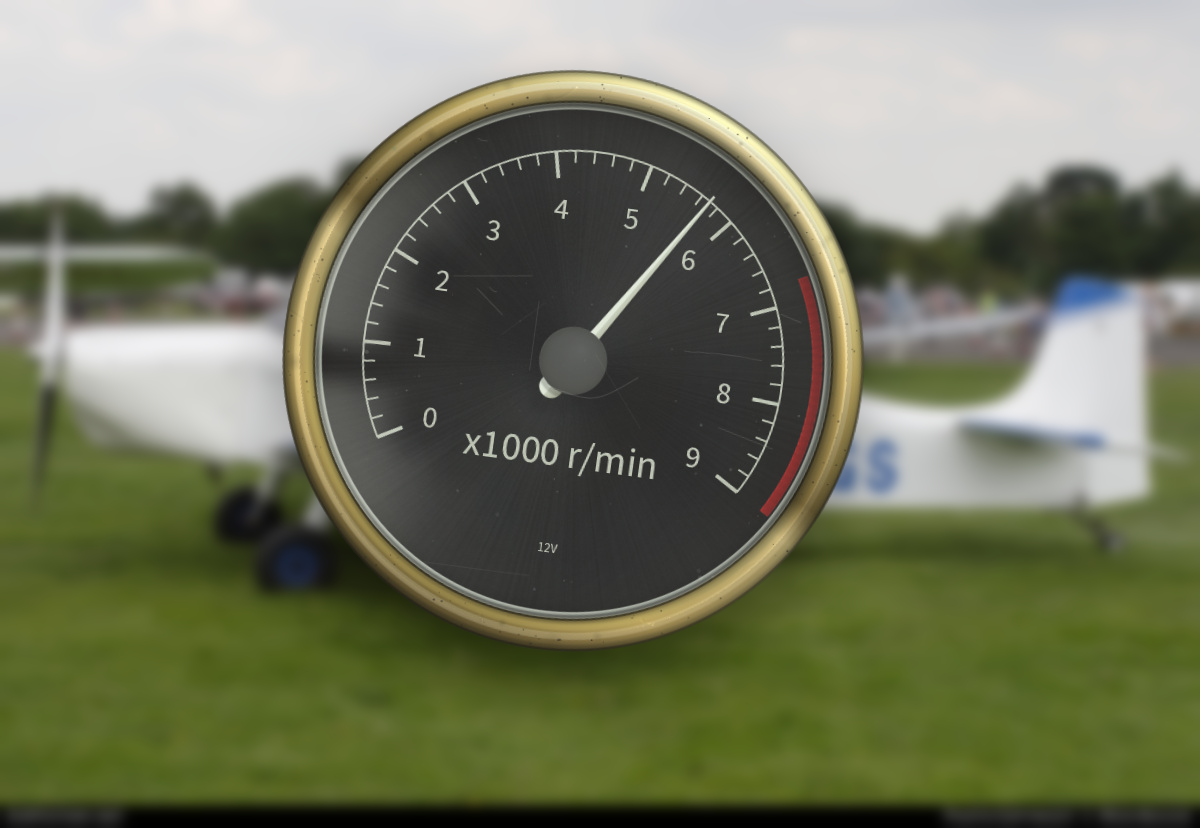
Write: 5700rpm
